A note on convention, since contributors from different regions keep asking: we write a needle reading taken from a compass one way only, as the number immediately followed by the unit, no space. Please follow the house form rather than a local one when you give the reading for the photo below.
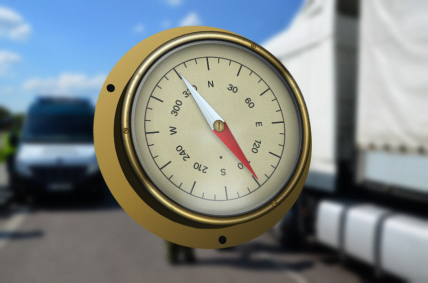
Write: 150°
